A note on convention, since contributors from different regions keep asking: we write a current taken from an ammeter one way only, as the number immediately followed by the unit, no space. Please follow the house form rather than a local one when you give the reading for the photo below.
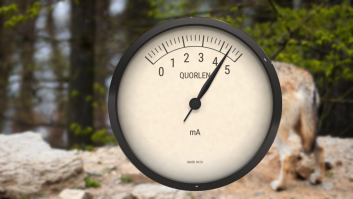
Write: 4.4mA
